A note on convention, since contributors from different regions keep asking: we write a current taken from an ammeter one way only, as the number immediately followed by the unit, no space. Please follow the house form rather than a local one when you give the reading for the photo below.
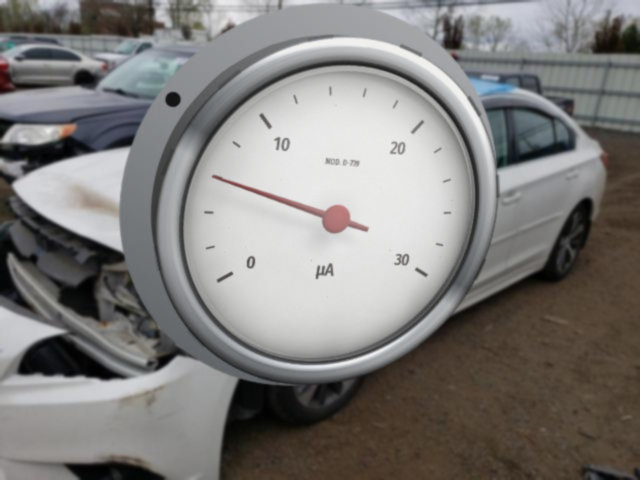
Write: 6µA
